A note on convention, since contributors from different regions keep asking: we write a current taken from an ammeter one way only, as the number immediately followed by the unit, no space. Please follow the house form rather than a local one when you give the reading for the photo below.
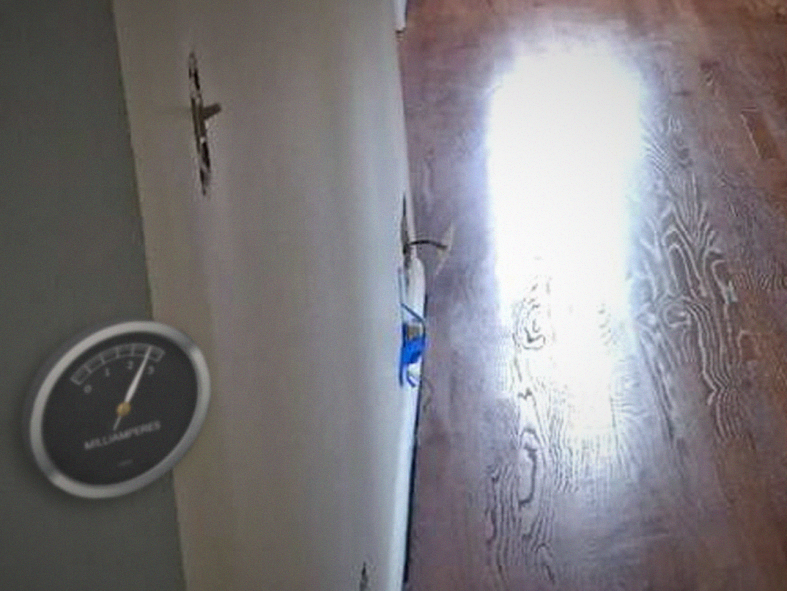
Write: 2.5mA
